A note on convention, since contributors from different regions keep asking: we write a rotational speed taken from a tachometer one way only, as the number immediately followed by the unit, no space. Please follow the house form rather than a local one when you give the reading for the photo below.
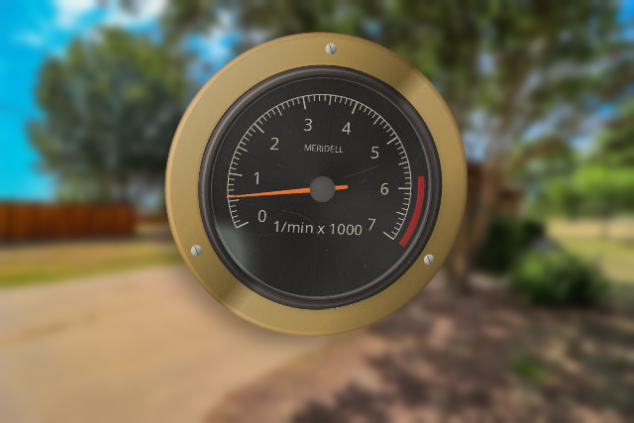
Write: 600rpm
